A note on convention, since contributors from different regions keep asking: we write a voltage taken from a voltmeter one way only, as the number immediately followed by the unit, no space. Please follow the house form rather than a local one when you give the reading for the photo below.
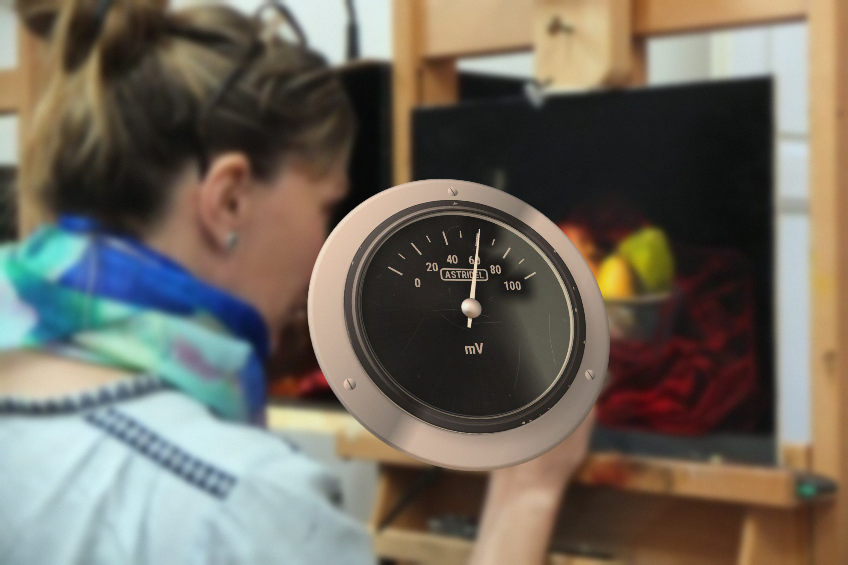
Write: 60mV
